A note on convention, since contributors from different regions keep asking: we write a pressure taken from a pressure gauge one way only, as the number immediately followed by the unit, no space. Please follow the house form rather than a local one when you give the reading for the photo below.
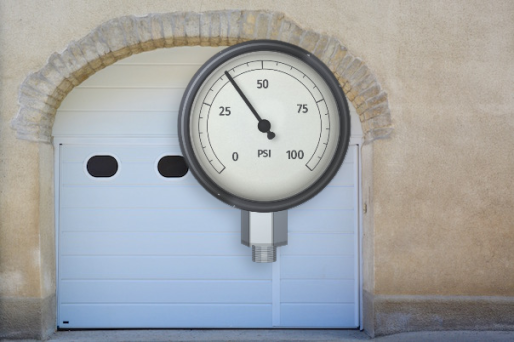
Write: 37.5psi
